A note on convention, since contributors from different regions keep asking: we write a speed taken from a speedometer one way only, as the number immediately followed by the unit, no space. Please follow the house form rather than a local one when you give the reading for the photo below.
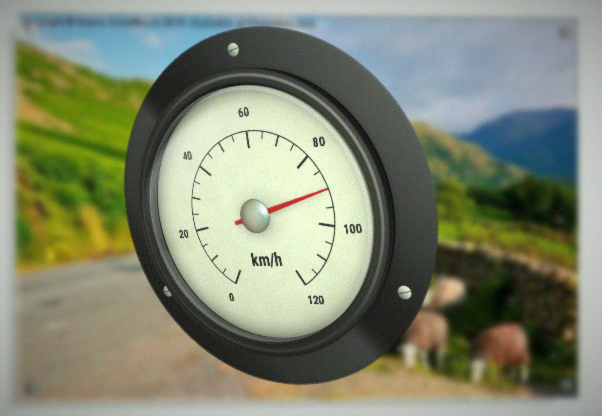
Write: 90km/h
